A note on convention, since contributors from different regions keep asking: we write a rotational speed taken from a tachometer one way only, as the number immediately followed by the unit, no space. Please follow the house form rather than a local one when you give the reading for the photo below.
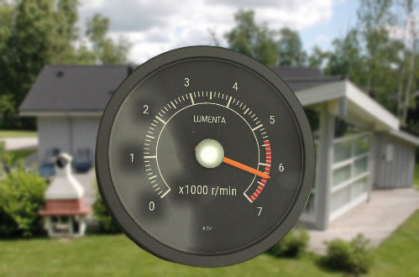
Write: 6300rpm
